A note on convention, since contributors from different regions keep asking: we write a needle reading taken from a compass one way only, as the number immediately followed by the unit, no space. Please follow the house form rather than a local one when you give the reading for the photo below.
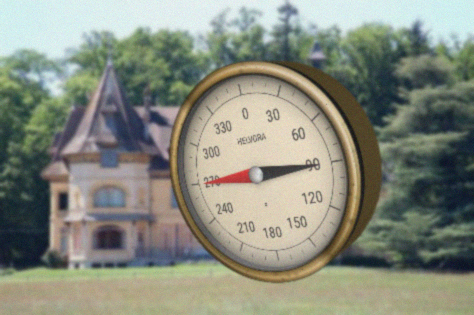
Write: 270°
